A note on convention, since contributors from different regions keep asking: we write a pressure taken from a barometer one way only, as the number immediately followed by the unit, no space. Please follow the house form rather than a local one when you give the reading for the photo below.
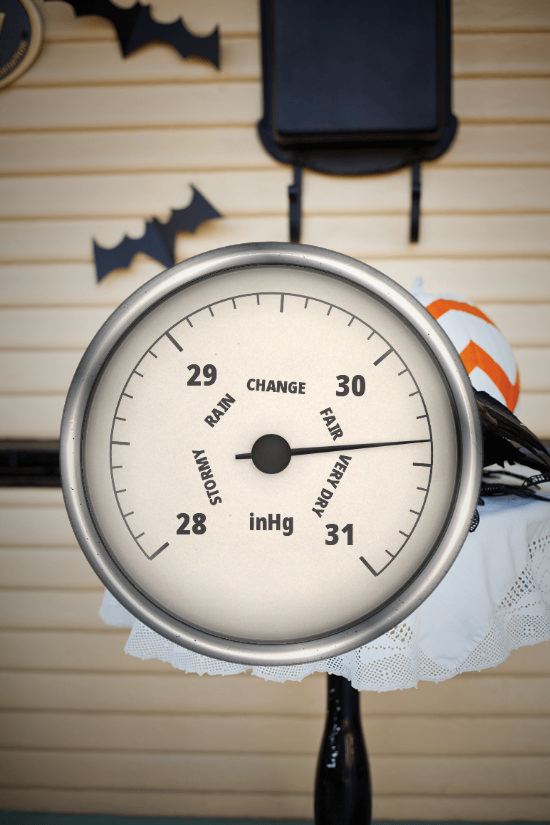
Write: 30.4inHg
